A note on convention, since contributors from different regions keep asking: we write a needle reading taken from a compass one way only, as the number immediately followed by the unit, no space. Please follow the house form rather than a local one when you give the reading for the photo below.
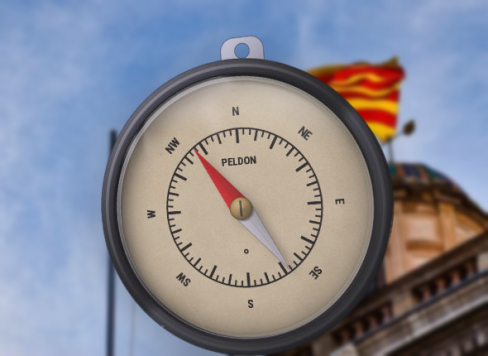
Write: 325°
